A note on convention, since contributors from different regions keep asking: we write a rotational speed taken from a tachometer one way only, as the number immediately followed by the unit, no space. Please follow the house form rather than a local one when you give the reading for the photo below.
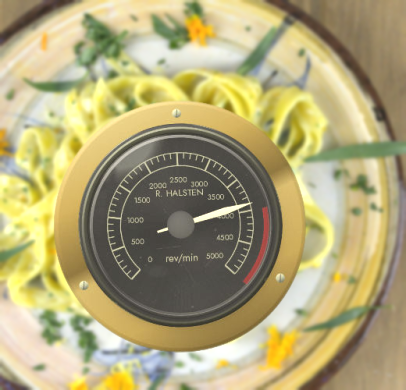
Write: 3900rpm
